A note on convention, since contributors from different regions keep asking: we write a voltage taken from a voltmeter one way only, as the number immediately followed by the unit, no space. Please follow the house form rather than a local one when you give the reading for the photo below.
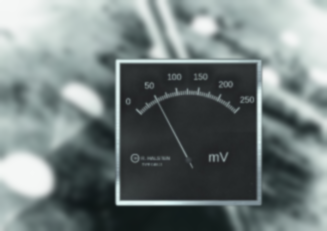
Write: 50mV
